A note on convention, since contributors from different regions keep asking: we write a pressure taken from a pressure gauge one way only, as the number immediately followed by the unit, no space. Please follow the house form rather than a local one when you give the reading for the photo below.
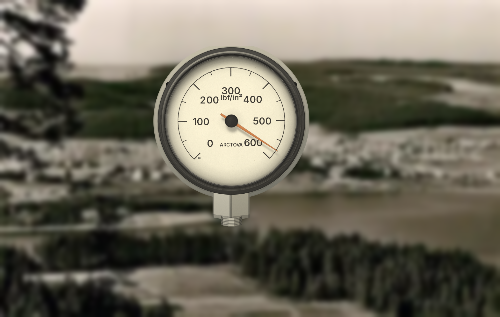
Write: 575psi
